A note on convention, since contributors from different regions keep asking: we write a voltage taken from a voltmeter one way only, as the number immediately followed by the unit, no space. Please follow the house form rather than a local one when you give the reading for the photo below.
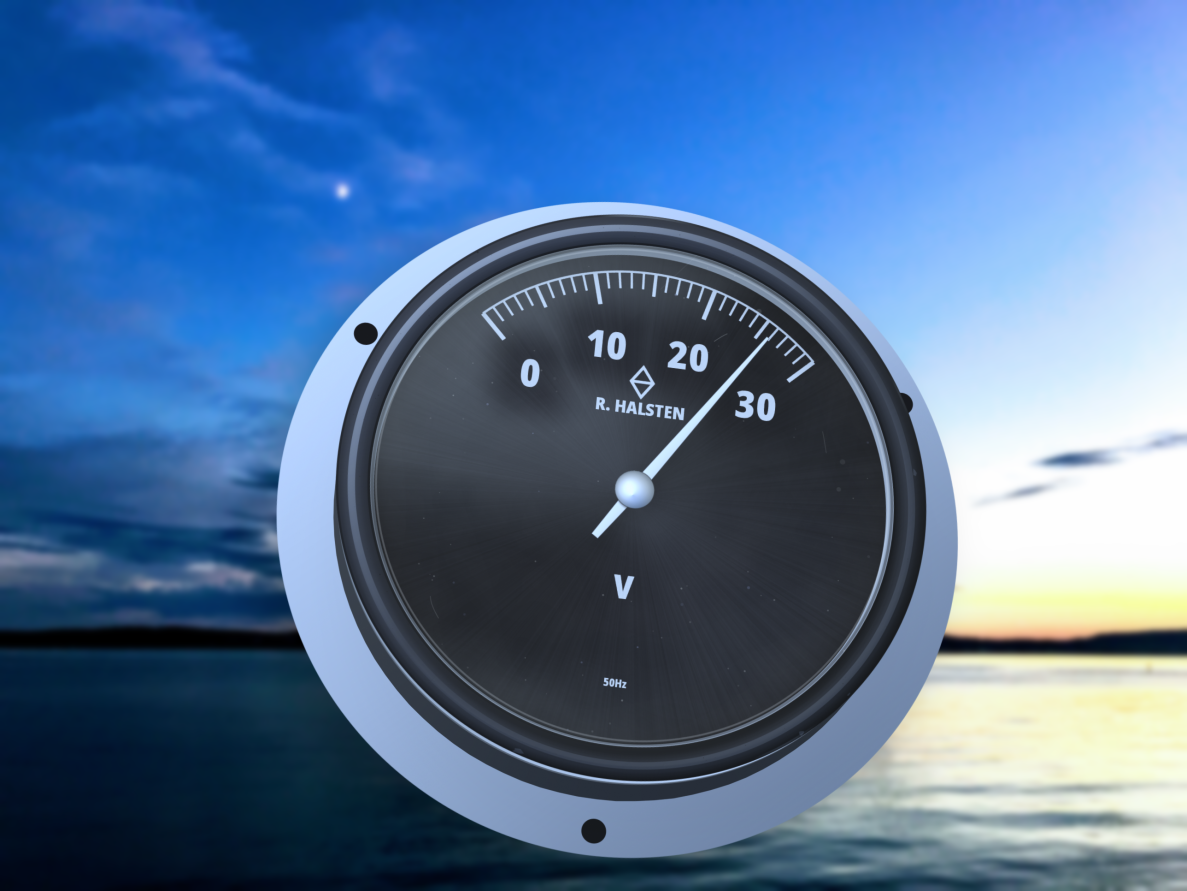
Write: 26V
